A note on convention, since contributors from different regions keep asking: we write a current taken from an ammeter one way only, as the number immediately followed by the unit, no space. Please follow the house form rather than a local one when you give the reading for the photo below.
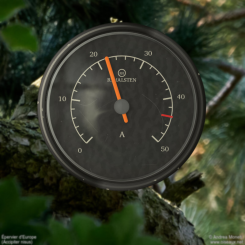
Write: 22A
